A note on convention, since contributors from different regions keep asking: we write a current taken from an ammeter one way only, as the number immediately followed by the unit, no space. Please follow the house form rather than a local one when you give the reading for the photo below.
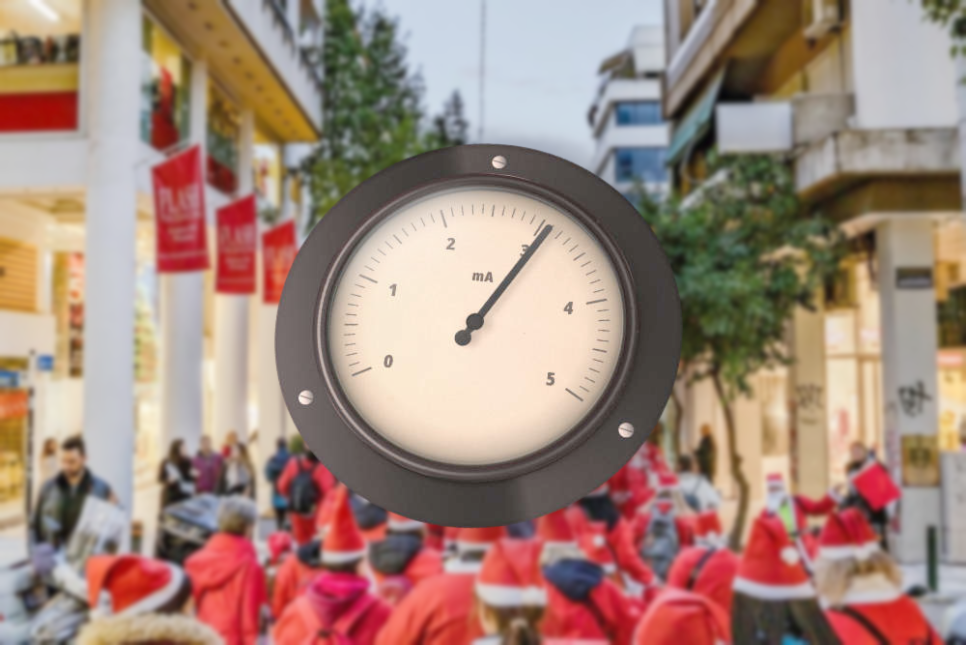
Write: 3.1mA
